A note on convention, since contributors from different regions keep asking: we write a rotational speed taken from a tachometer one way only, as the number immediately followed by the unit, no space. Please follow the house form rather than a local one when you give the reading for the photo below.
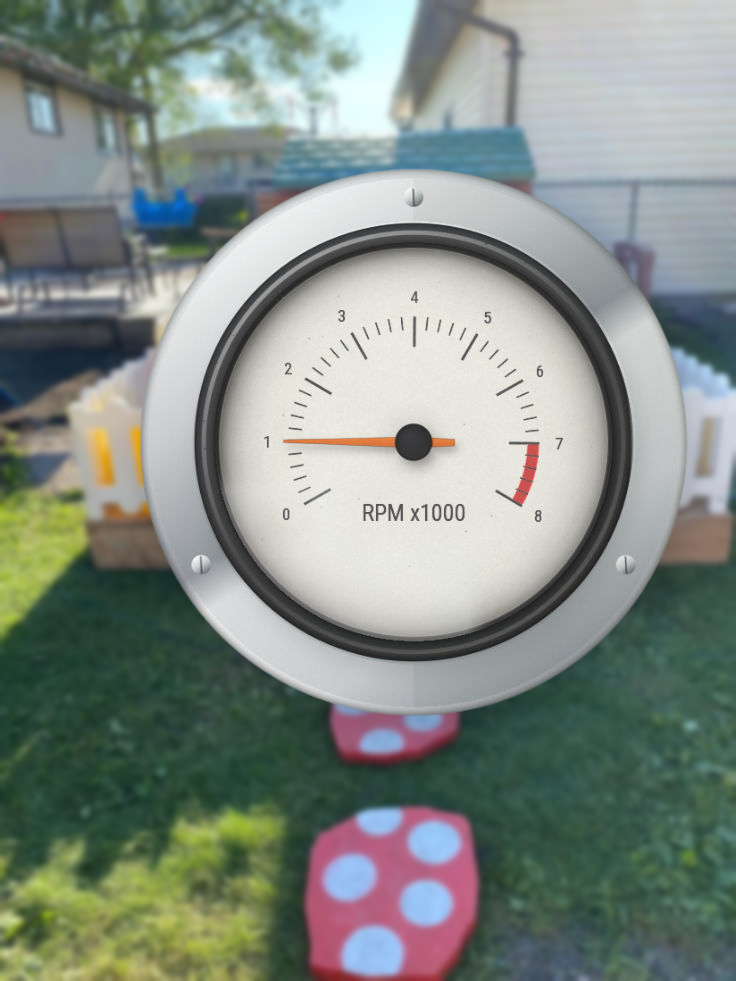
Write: 1000rpm
